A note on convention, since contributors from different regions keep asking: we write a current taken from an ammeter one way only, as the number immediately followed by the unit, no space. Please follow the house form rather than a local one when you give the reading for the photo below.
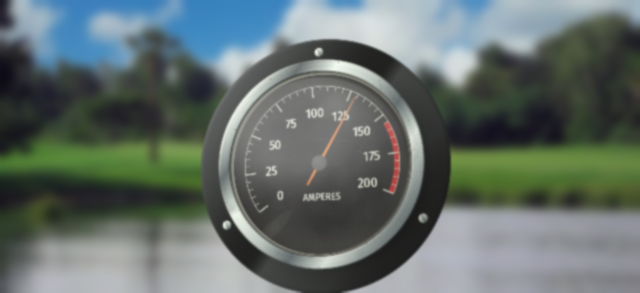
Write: 130A
